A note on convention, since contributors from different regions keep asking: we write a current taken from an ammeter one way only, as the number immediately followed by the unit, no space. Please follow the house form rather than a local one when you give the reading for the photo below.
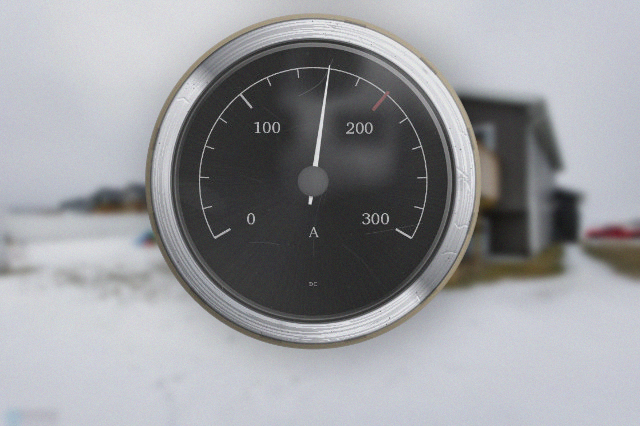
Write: 160A
